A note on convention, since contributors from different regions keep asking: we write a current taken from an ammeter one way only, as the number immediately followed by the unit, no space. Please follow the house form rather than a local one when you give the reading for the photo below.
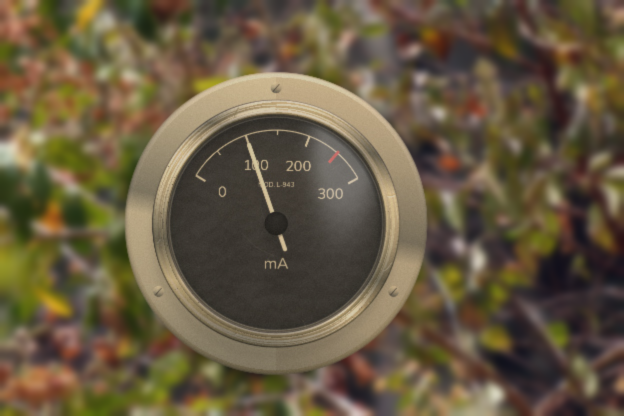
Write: 100mA
